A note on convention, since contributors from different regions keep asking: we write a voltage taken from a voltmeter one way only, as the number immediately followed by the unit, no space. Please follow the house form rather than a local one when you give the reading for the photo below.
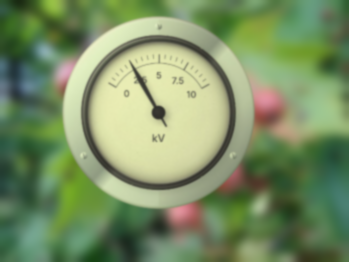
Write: 2.5kV
